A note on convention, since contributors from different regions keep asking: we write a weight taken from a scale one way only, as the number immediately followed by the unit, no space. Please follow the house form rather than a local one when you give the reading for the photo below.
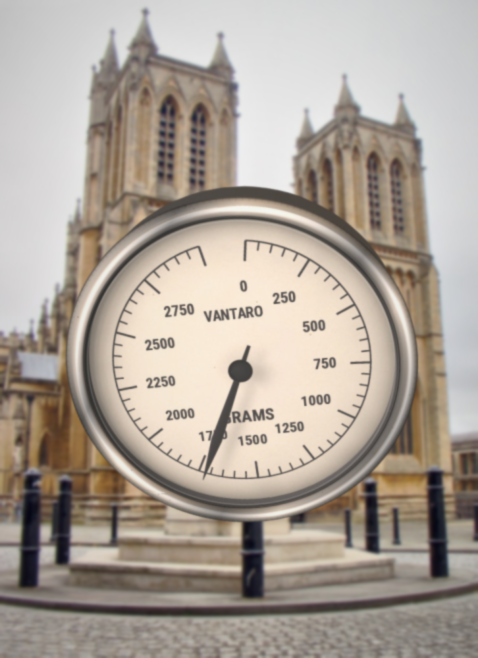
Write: 1725g
